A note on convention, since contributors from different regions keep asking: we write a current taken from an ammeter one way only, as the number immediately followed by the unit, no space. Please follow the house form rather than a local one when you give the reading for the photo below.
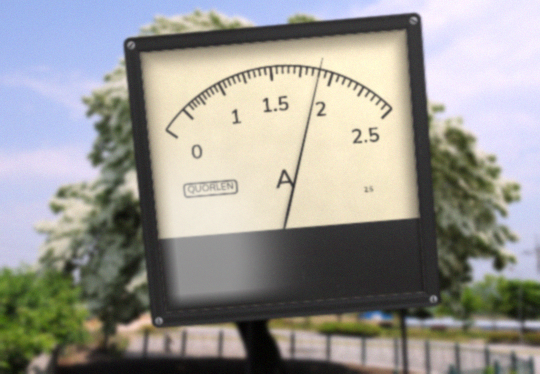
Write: 1.9A
